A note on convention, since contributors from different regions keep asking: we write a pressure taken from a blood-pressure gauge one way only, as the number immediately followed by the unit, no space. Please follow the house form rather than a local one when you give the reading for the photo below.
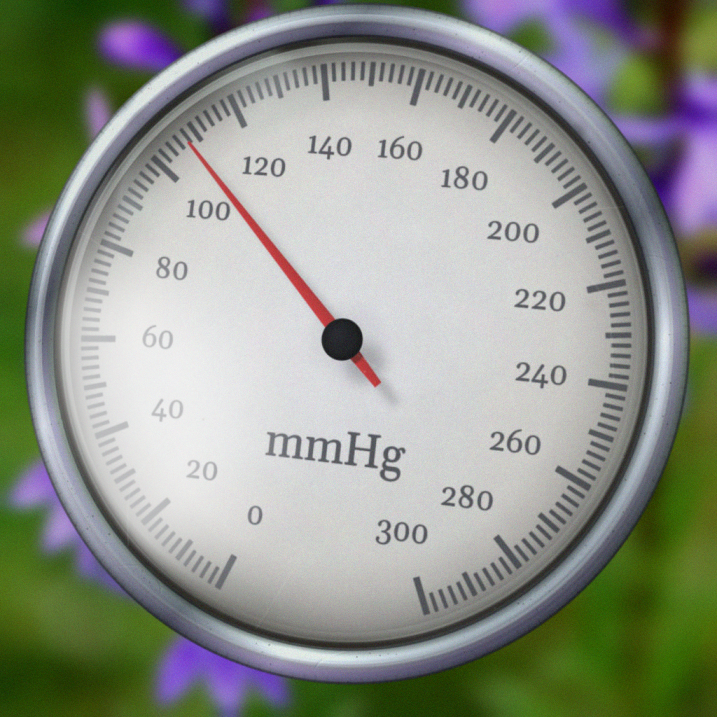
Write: 108mmHg
